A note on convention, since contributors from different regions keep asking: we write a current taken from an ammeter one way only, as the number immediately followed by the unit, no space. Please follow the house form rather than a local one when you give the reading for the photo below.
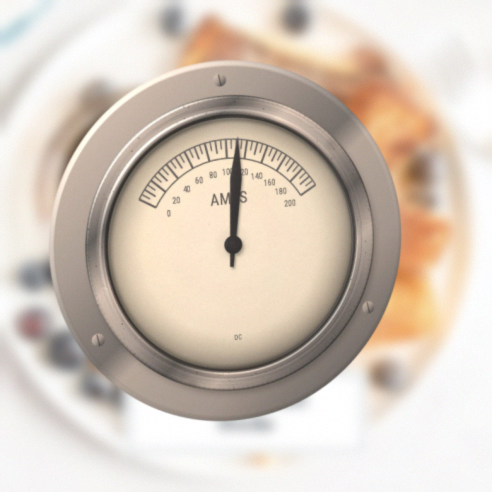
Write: 110A
